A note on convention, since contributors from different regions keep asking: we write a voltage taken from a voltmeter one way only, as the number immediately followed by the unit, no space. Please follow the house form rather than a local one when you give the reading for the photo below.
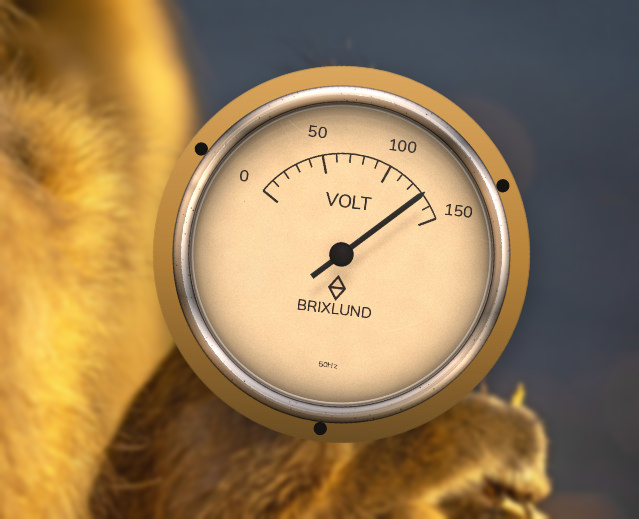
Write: 130V
